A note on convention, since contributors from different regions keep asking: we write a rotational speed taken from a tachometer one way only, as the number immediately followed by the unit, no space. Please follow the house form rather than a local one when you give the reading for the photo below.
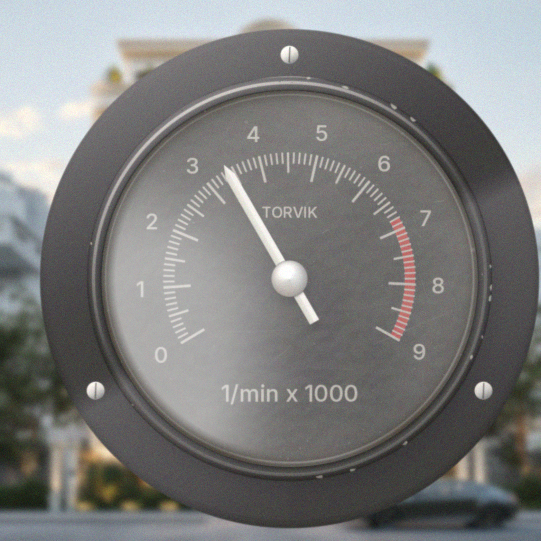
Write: 3400rpm
